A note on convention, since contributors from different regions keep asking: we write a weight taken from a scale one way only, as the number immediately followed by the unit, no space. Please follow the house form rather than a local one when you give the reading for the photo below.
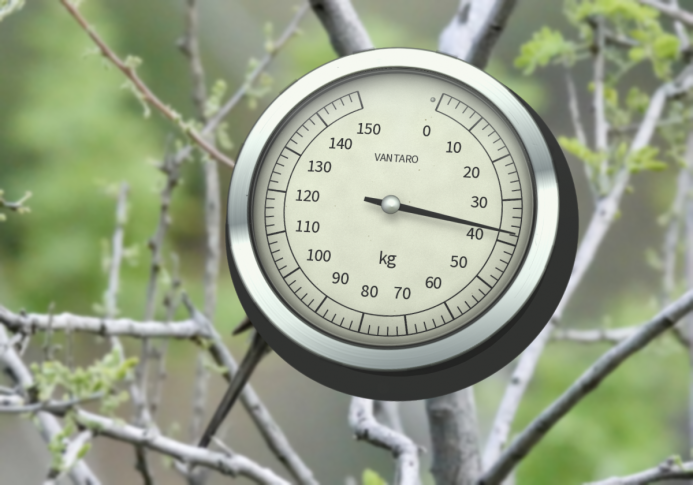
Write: 38kg
